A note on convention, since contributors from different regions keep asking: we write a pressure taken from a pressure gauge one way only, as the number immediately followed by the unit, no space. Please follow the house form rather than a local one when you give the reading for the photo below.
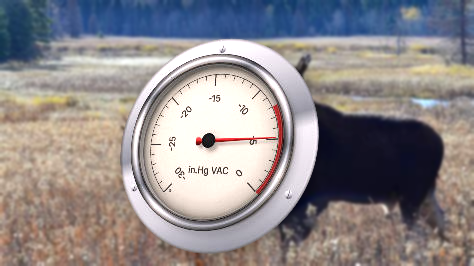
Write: -5inHg
